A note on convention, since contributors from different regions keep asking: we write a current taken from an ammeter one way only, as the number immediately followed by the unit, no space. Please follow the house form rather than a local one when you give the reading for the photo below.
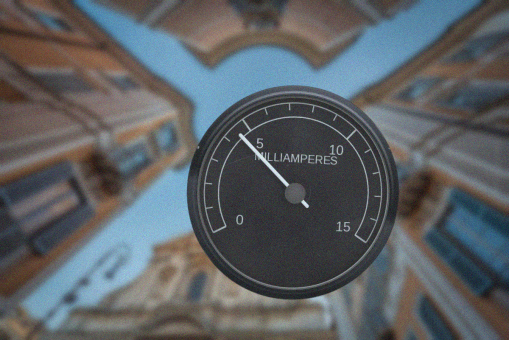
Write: 4.5mA
